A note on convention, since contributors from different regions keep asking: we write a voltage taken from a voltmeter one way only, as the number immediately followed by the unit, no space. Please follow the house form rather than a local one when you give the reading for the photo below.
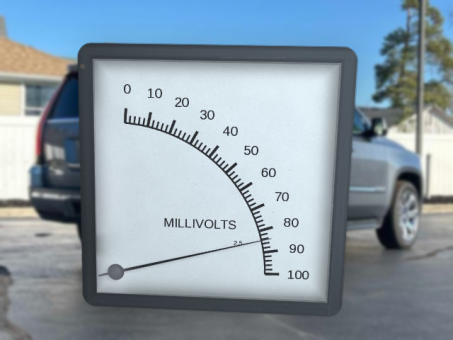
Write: 84mV
